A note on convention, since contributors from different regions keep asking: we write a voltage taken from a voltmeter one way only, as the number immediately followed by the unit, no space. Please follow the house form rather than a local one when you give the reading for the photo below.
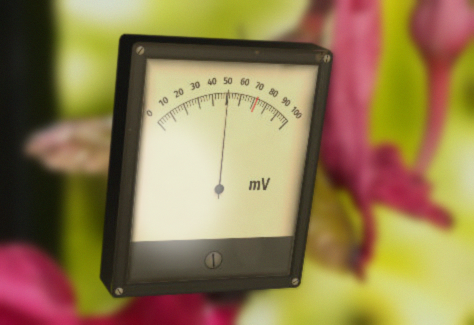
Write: 50mV
